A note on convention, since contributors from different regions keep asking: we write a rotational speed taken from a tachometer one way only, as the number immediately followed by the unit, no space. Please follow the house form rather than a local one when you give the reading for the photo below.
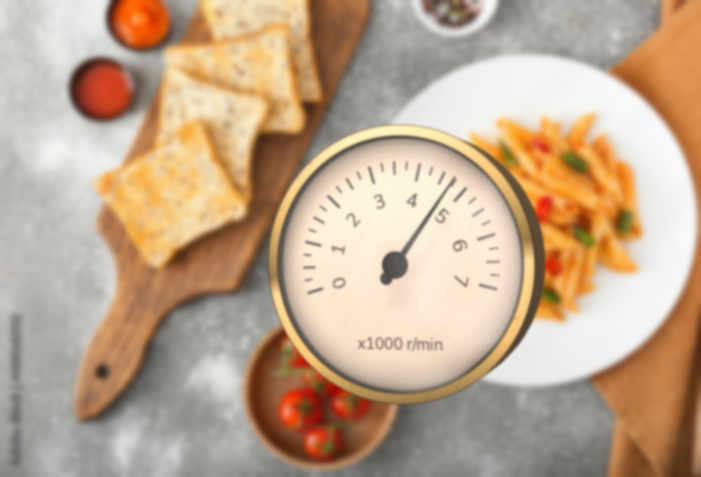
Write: 4750rpm
